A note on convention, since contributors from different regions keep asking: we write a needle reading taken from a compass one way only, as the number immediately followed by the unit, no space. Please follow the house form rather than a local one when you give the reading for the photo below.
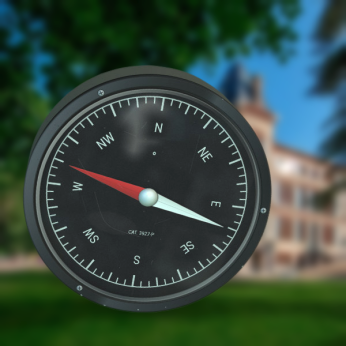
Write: 285°
